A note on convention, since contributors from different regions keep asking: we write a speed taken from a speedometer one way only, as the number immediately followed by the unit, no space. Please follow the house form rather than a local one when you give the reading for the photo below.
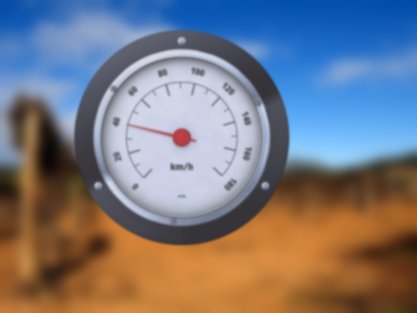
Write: 40km/h
